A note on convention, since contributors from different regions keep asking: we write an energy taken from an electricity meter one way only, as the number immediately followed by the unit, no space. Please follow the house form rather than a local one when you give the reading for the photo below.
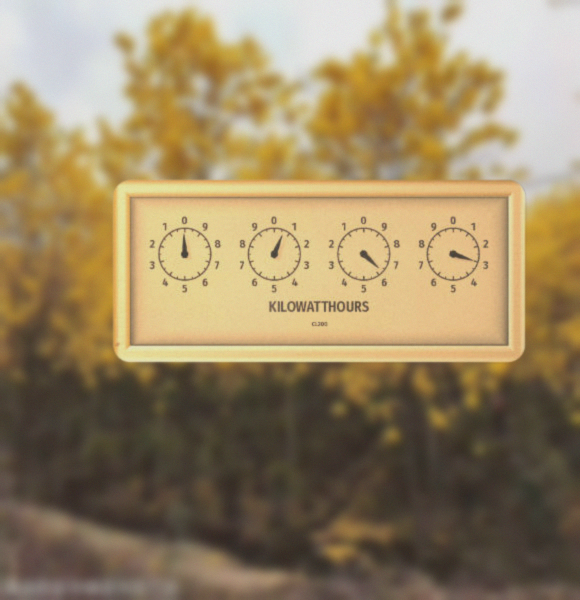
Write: 63kWh
